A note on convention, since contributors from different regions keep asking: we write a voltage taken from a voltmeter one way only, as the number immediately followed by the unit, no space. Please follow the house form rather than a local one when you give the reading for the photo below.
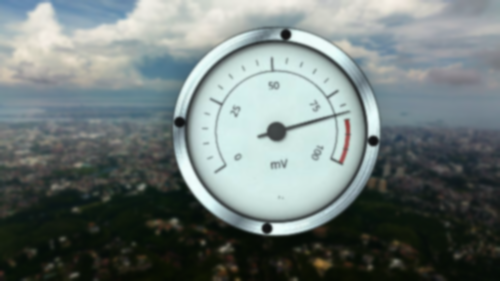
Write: 82.5mV
